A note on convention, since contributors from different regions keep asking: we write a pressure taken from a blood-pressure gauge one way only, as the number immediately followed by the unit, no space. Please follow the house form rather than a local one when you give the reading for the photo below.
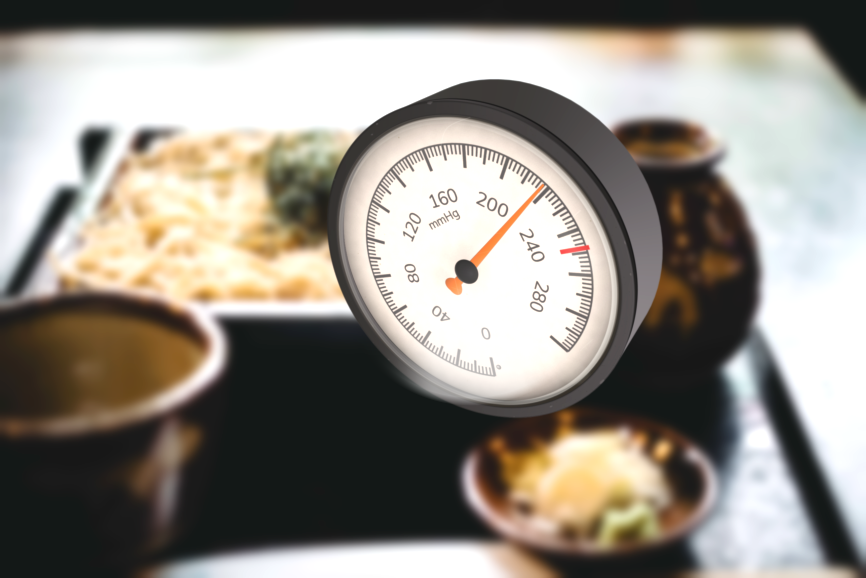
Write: 218mmHg
